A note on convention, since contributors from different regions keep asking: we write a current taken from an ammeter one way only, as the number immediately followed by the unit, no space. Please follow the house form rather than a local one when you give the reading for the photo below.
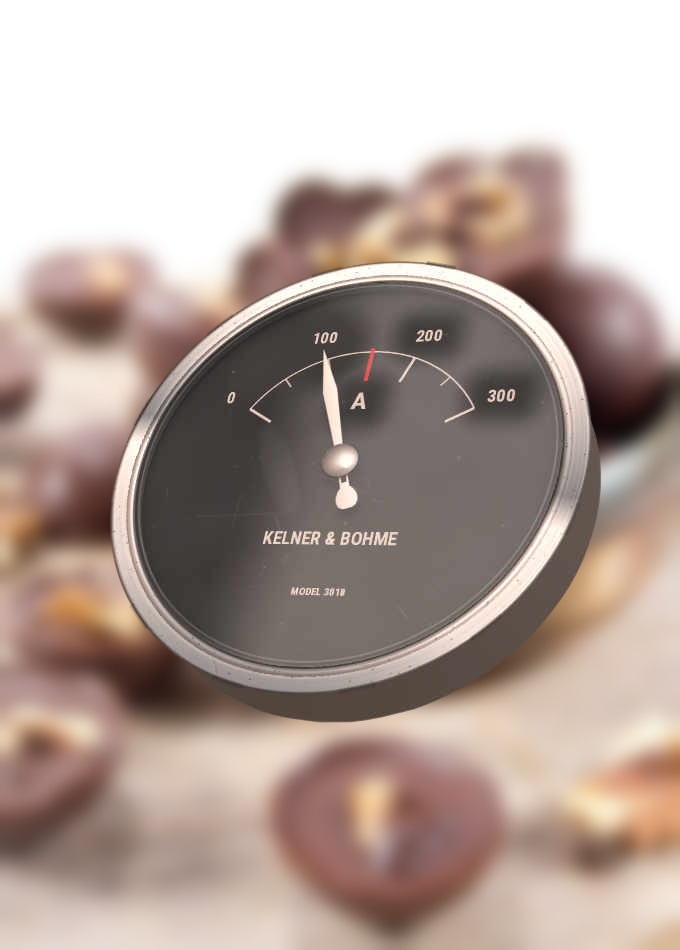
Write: 100A
